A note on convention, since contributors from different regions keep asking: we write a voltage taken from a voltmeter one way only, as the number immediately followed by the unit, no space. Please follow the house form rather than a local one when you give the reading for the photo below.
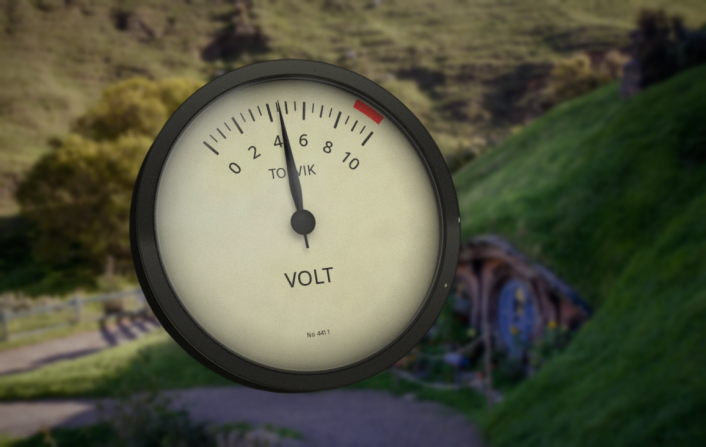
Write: 4.5V
